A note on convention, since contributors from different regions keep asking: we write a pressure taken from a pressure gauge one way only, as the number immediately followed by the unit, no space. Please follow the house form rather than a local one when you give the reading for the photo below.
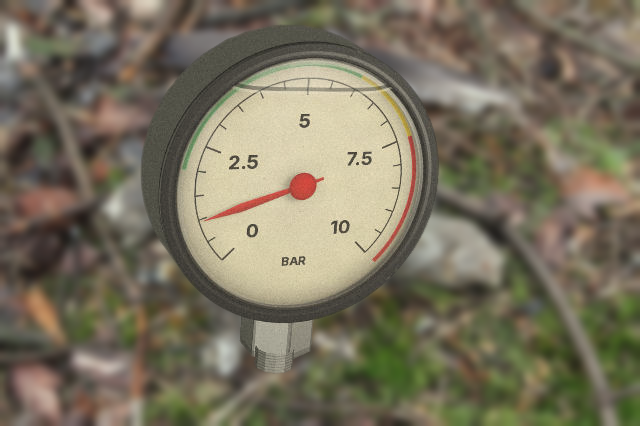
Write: 1bar
